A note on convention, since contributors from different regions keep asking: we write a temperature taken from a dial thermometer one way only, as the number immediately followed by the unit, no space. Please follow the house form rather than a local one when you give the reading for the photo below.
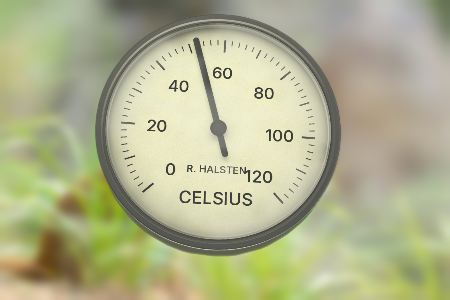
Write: 52°C
